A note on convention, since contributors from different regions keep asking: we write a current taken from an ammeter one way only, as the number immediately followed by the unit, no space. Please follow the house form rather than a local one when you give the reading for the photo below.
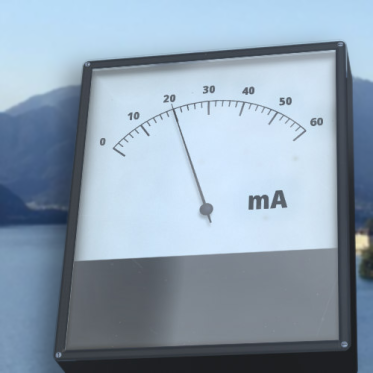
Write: 20mA
